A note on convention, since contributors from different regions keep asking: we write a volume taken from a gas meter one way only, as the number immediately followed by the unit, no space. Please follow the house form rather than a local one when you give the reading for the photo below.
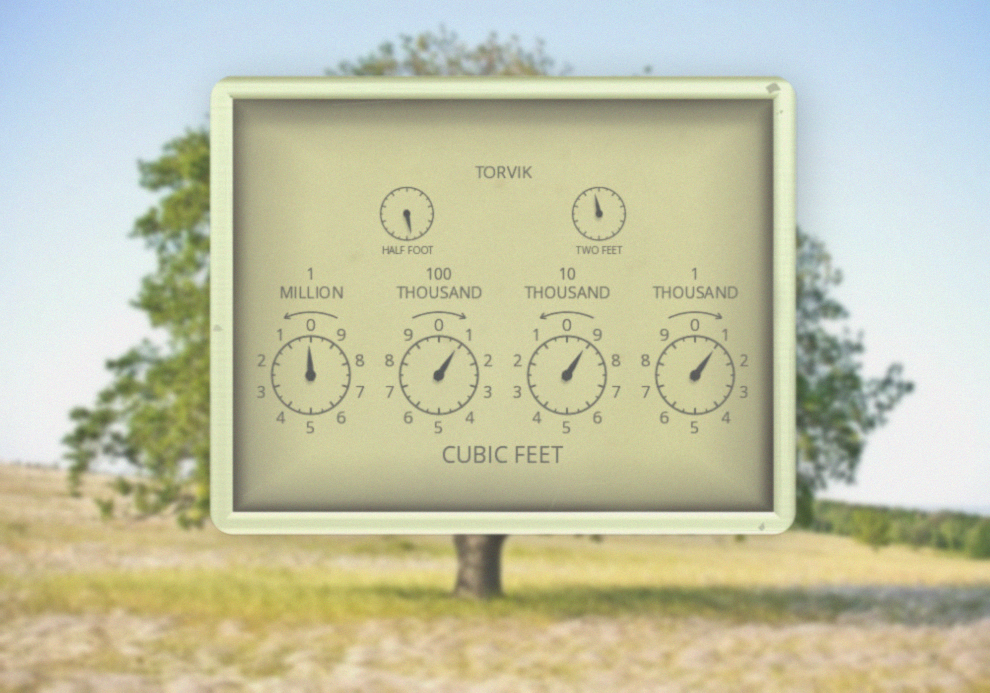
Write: 9100ft³
